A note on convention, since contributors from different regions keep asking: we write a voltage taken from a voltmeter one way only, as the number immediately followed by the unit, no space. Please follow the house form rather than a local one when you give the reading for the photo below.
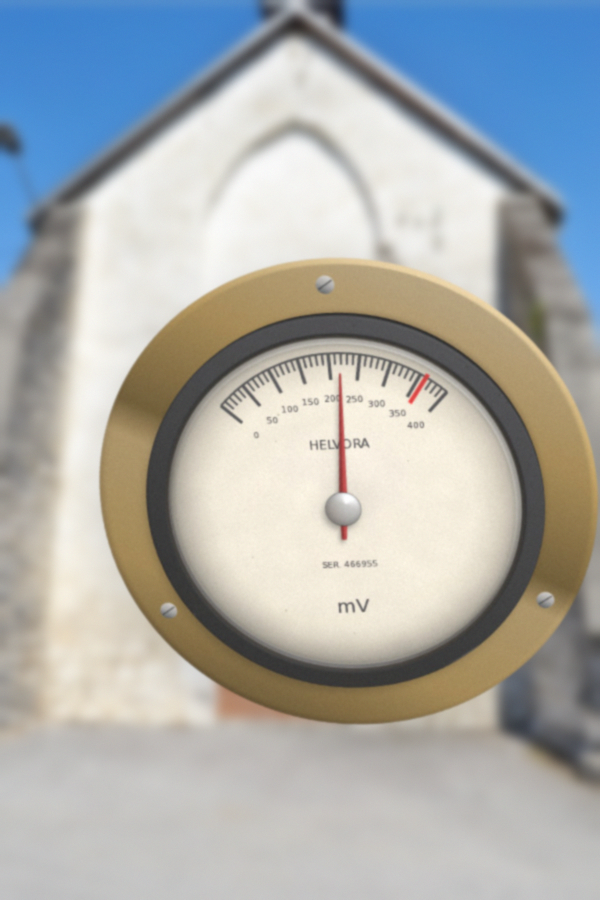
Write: 220mV
